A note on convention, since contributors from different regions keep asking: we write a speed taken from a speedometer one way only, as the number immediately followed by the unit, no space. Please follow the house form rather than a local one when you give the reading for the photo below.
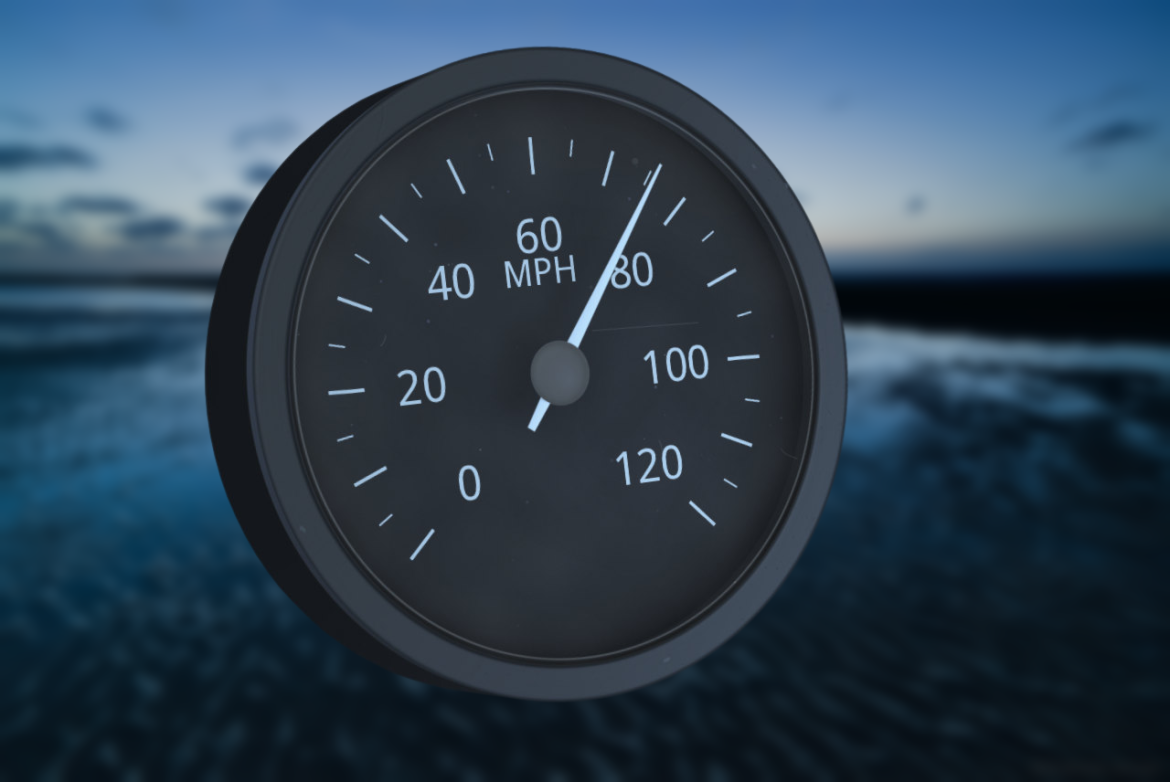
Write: 75mph
